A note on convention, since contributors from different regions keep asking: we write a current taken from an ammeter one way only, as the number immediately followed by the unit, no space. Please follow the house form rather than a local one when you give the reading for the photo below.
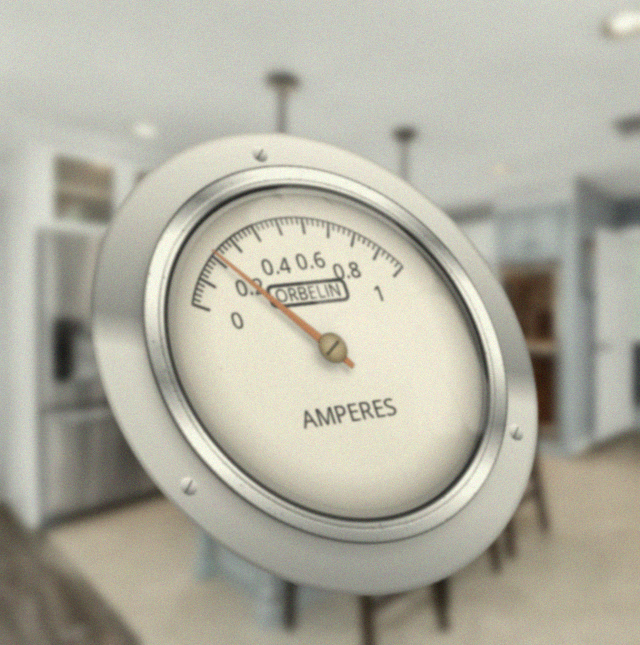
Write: 0.2A
